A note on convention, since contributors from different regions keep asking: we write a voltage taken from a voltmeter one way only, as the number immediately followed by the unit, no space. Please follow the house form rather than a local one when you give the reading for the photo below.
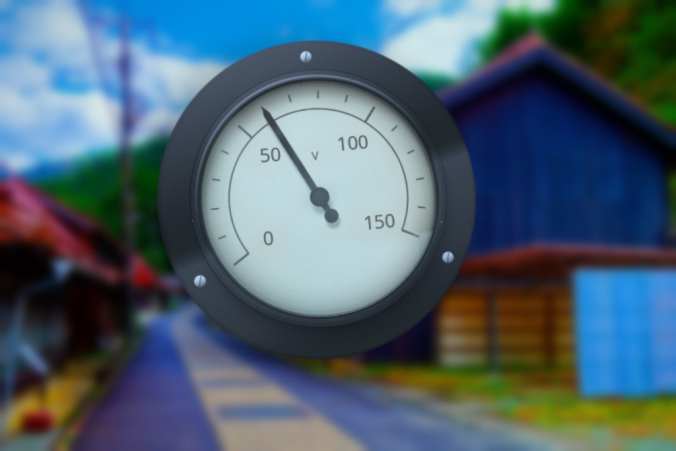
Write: 60V
